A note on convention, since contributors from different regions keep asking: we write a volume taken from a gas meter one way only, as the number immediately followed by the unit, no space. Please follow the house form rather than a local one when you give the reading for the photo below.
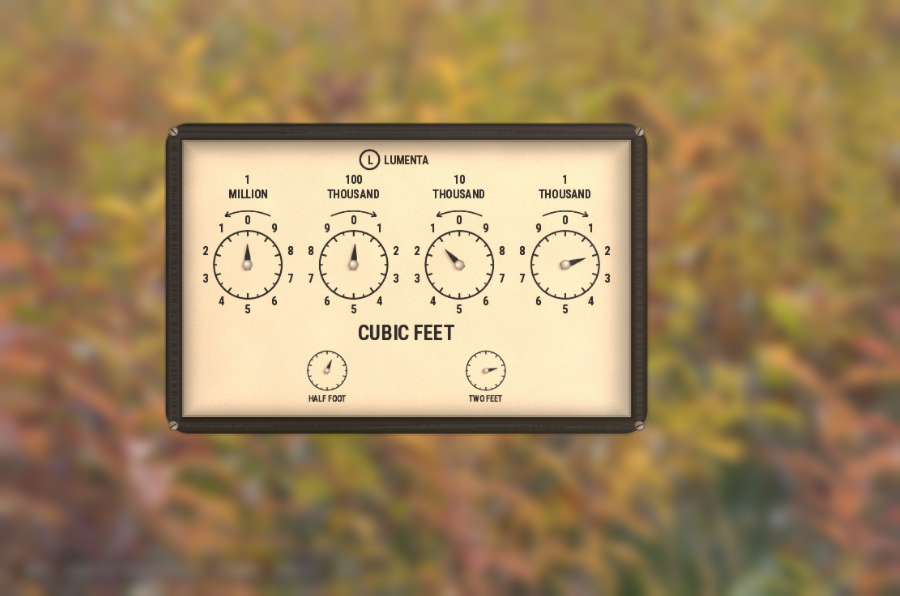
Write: 1200ft³
